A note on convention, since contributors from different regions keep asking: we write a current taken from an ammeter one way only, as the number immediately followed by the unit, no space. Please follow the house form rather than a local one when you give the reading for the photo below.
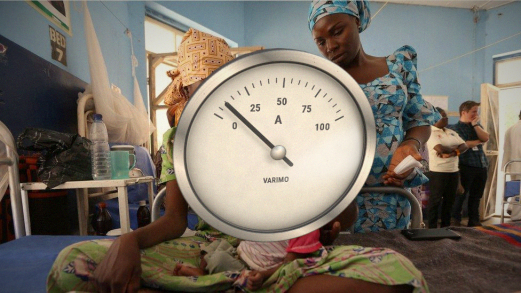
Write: 10A
